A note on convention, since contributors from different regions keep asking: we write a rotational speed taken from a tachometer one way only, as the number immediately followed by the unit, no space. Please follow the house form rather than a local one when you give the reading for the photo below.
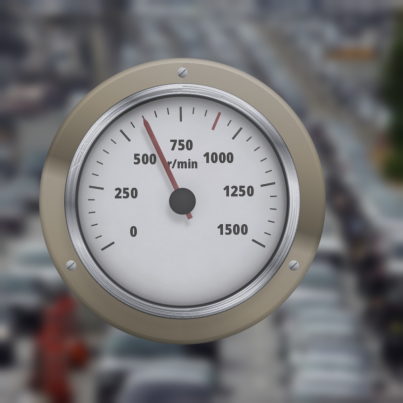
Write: 600rpm
